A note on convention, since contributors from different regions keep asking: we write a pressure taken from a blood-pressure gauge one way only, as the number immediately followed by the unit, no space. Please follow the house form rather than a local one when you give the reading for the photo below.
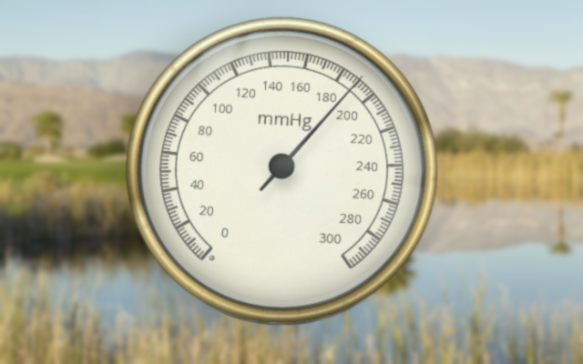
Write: 190mmHg
